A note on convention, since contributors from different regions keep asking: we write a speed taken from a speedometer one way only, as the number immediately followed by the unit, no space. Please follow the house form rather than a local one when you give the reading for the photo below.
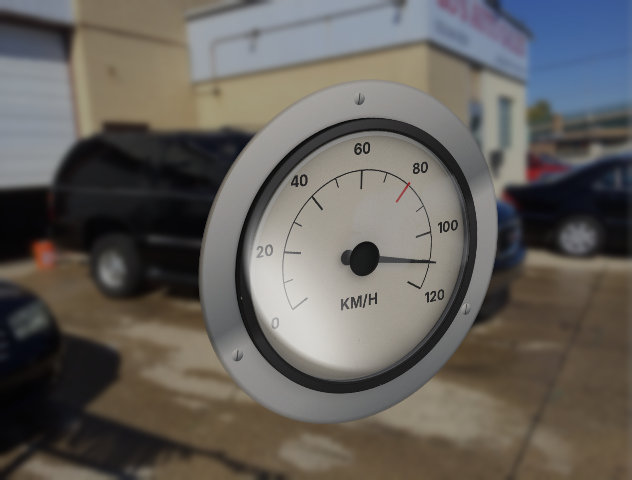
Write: 110km/h
